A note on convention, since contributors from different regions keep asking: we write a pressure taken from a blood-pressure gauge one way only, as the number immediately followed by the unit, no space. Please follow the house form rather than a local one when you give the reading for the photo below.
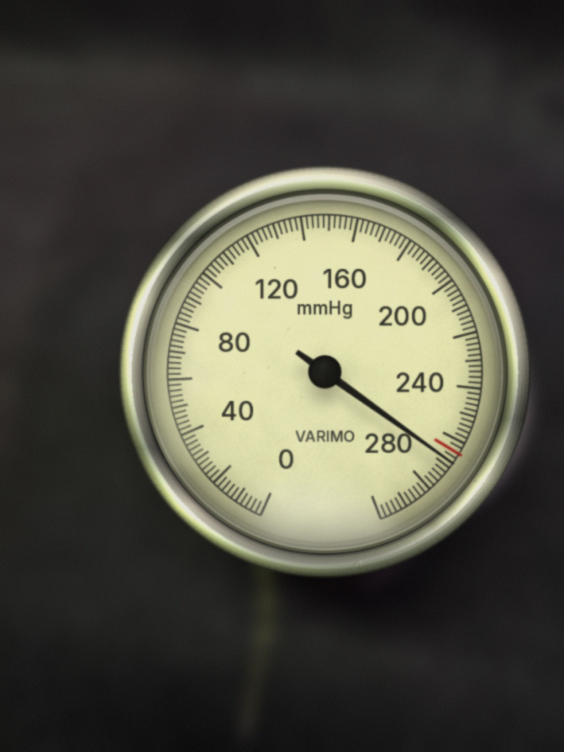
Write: 268mmHg
